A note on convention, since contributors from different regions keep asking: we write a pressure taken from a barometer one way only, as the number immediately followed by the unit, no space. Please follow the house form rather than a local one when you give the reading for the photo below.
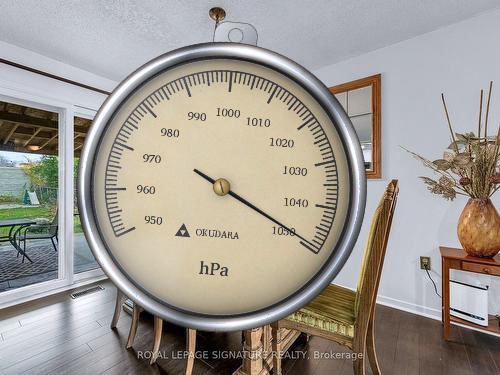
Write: 1049hPa
